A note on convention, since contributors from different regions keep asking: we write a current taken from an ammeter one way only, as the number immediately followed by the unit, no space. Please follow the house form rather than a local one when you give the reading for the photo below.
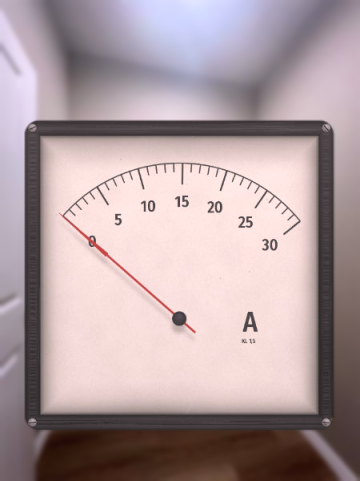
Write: 0A
